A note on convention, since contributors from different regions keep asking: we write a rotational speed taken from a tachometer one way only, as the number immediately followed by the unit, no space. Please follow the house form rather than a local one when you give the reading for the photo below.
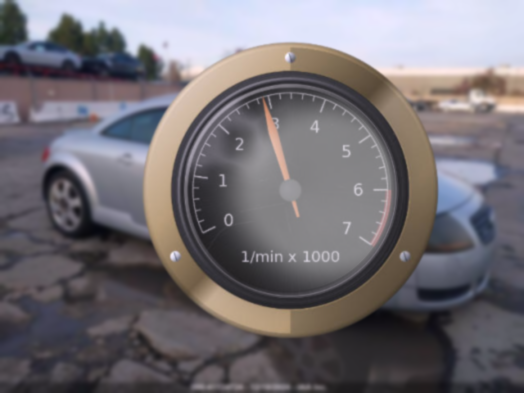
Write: 2900rpm
